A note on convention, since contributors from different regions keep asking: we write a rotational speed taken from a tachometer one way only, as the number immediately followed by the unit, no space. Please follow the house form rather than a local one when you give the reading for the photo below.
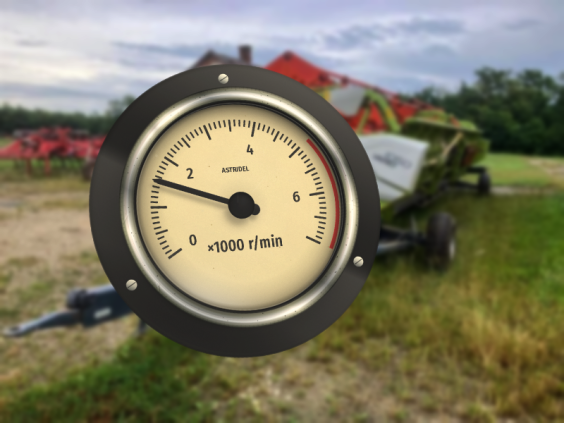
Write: 1500rpm
